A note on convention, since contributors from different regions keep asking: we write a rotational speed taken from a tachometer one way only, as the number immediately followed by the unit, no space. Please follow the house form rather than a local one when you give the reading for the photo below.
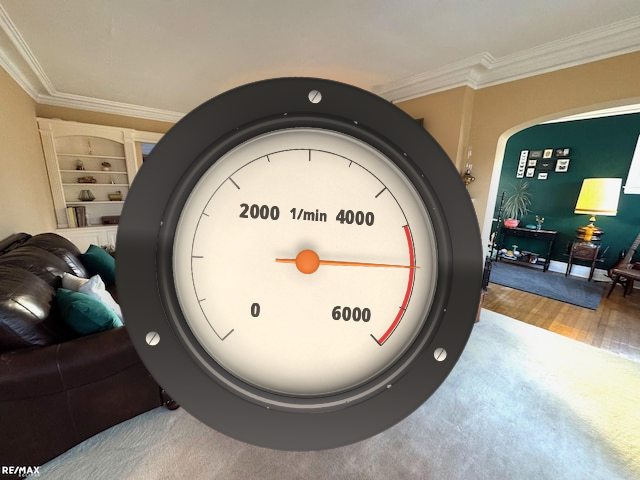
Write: 5000rpm
